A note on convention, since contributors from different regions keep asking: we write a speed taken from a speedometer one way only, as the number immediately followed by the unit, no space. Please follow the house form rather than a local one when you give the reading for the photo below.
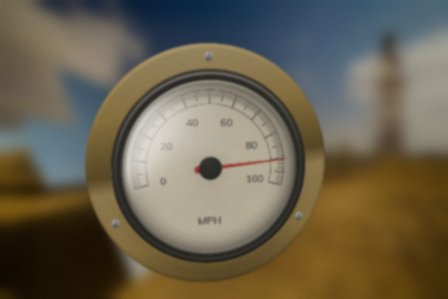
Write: 90mph
